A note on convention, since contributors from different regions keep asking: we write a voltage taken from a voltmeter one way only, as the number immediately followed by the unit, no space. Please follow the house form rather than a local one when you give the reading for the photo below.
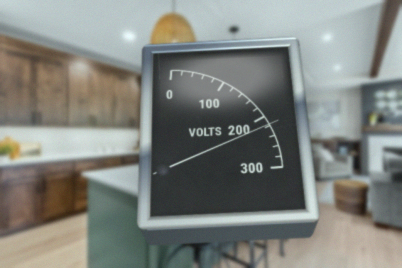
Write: 220V
